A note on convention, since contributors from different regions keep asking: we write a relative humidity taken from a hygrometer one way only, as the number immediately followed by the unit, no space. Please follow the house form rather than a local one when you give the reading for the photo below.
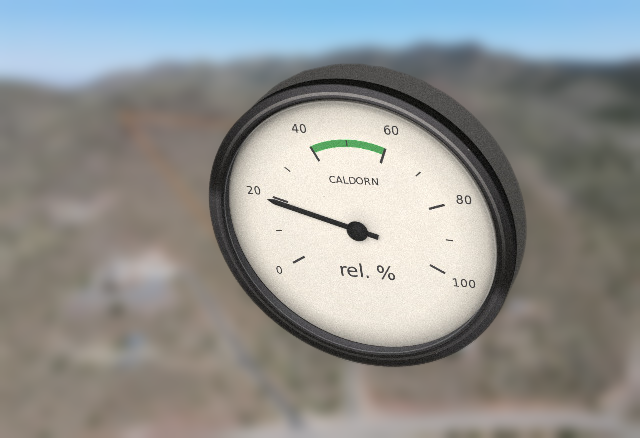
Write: 20%
